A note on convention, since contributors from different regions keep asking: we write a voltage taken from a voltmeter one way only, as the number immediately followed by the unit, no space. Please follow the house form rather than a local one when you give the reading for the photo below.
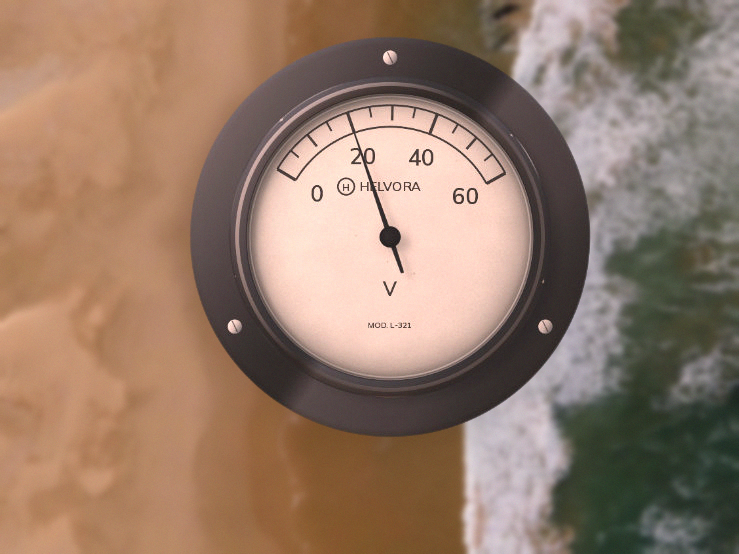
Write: 20V
